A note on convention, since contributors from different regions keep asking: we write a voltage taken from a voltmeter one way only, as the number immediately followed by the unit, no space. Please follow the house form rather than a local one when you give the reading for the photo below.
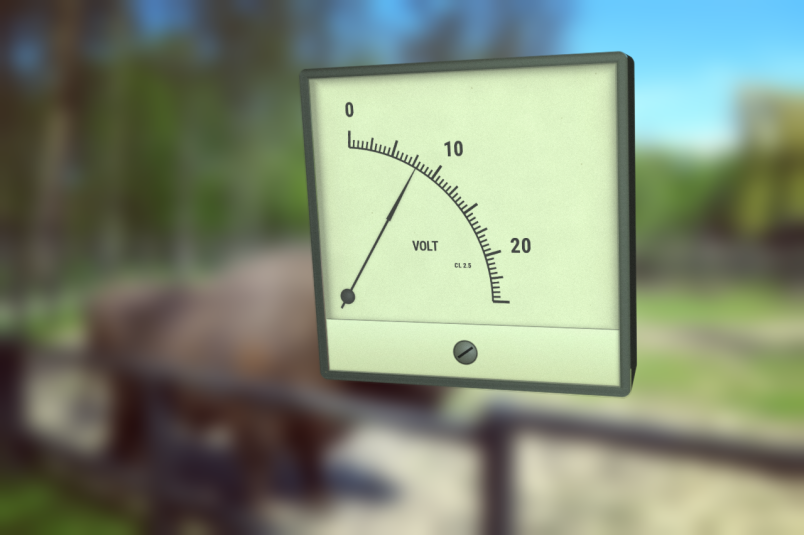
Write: 8V
